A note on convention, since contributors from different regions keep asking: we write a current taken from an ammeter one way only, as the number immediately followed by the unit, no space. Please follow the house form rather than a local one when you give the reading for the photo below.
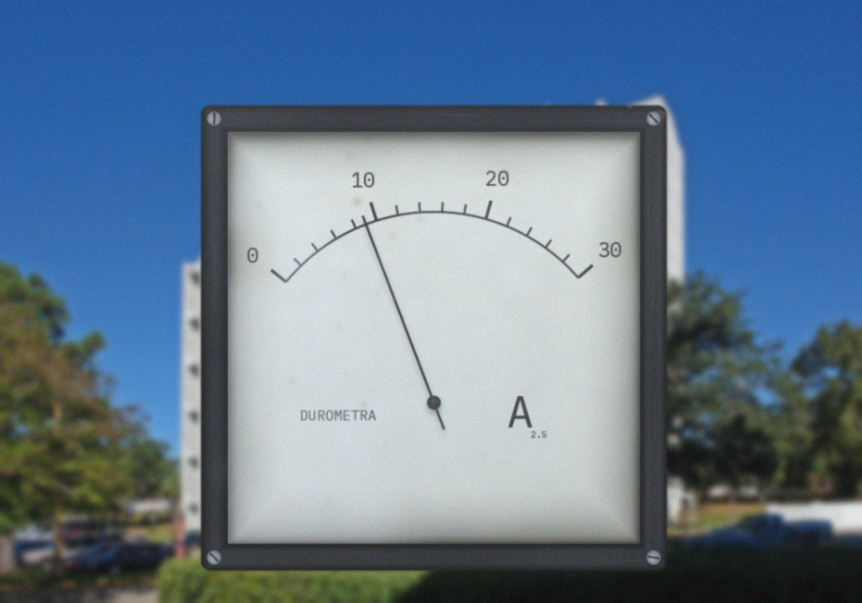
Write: 9A
